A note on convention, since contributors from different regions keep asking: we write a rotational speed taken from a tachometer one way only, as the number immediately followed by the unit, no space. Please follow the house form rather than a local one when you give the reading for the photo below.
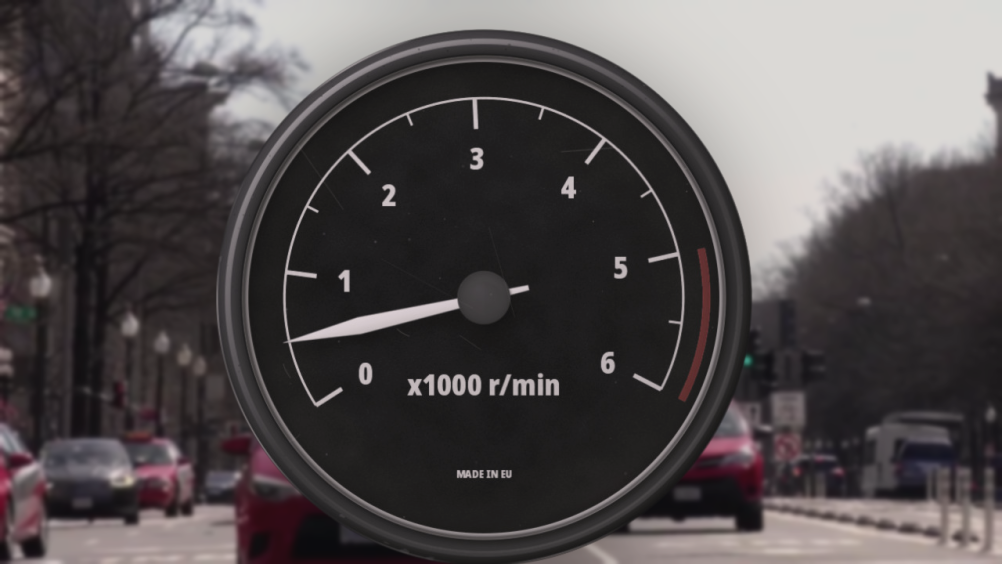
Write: 500rpm
